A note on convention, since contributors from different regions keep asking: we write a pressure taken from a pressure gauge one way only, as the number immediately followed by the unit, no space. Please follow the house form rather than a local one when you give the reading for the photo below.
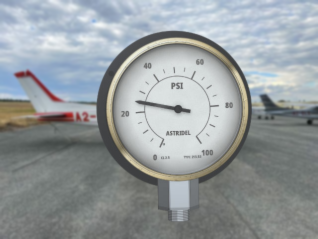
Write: 25psi
